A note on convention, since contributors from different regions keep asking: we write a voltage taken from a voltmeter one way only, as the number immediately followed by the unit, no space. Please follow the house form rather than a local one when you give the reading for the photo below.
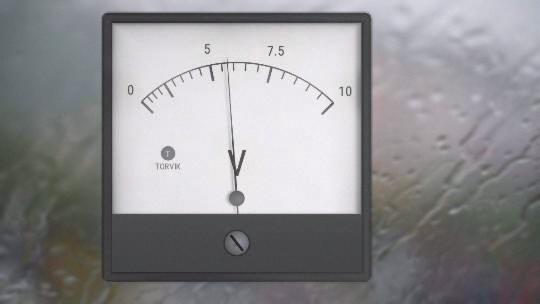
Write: 5.75V
